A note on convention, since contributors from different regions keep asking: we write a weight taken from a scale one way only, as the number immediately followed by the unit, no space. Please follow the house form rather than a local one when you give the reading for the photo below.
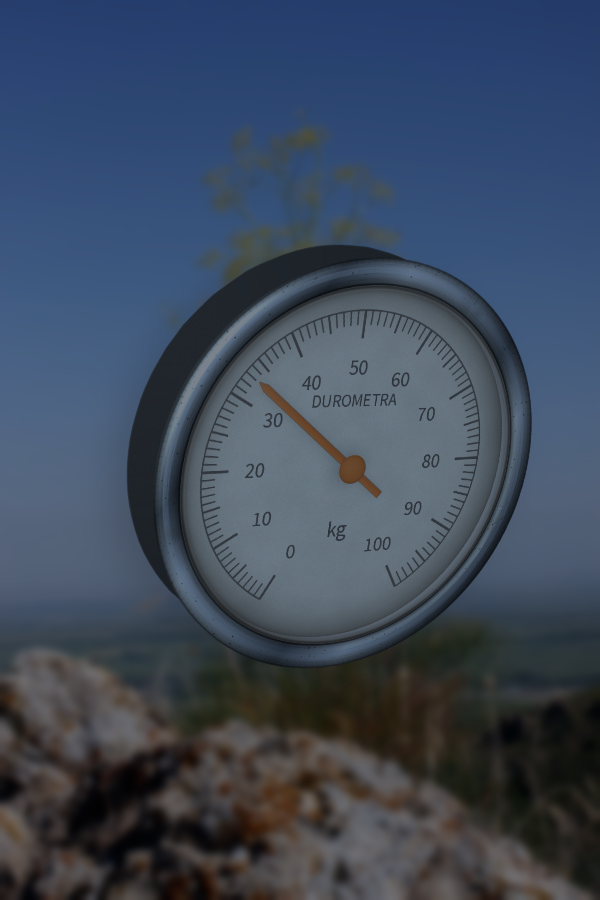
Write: 33kg
